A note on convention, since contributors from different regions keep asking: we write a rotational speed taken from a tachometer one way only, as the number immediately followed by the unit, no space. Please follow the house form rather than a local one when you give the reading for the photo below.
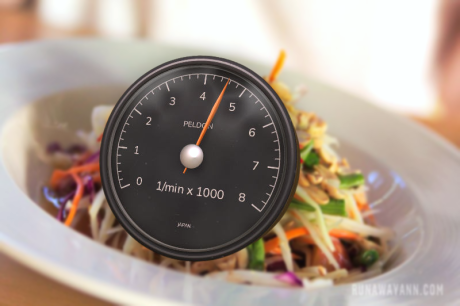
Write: 4600rpm
